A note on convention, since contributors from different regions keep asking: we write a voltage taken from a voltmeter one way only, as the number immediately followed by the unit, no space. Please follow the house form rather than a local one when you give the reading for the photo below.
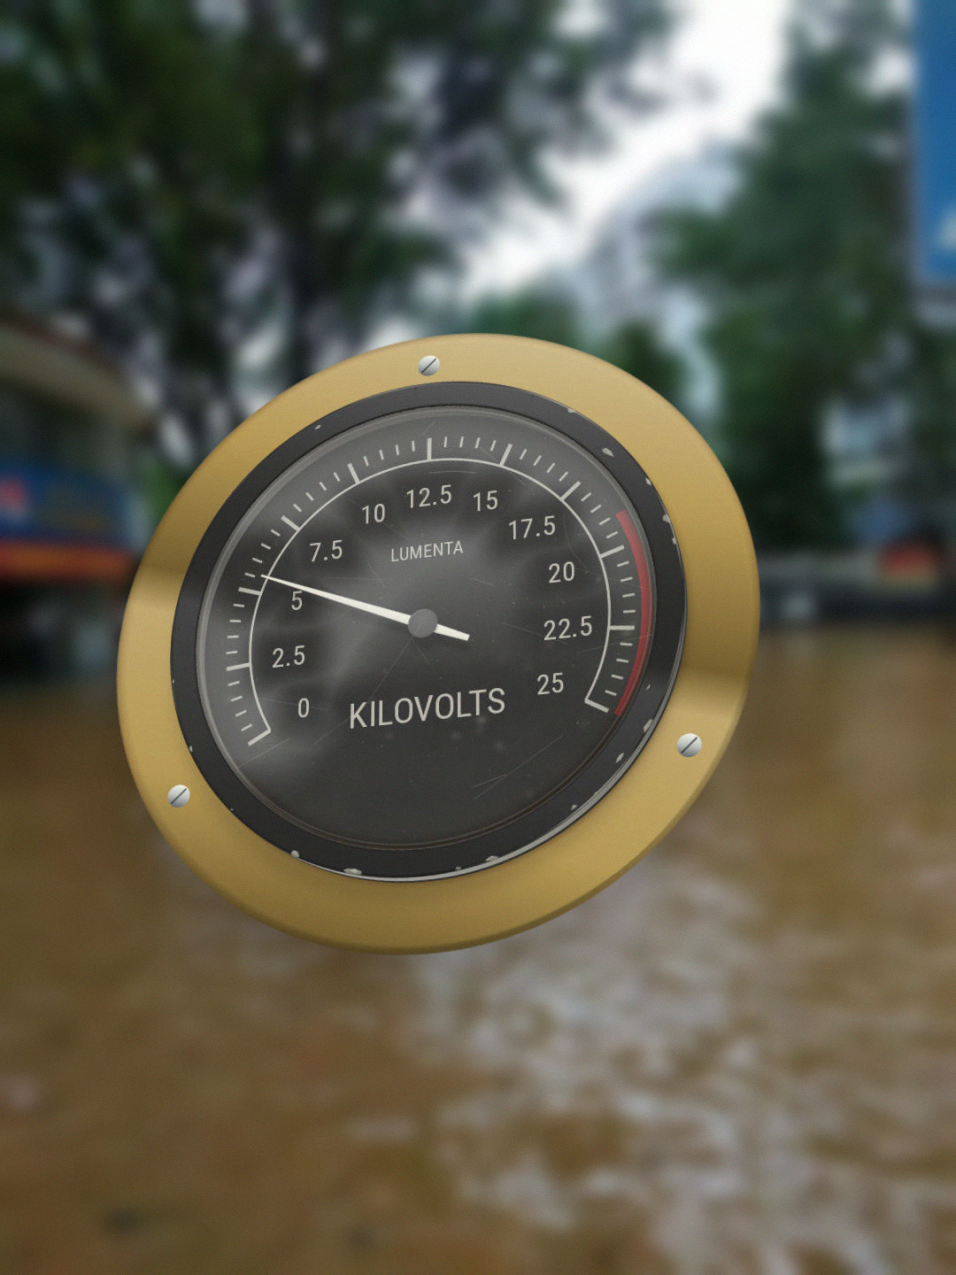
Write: 5.5kV
